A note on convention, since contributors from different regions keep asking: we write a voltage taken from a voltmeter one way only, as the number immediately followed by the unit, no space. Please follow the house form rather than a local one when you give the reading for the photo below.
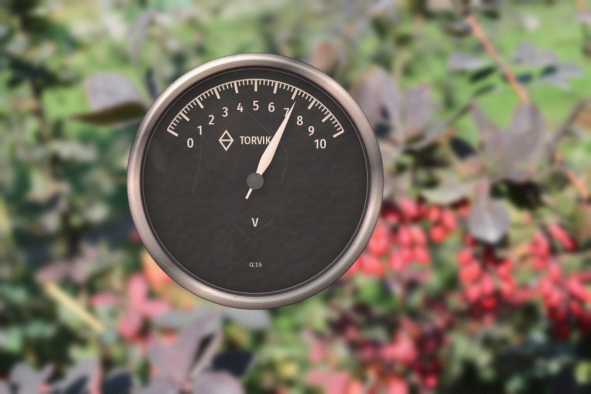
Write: 7.2V
